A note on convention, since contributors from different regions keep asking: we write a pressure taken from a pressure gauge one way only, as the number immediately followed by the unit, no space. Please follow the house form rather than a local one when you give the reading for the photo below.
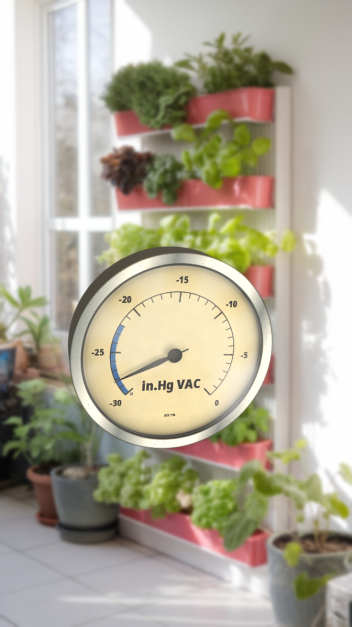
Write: -28inHg
